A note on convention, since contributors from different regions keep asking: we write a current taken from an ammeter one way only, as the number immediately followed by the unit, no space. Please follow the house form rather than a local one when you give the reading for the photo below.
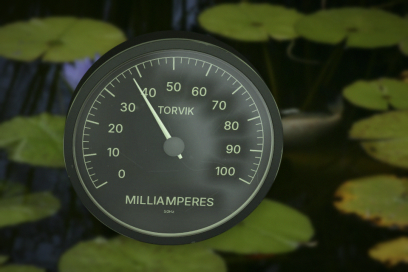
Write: 38mA
